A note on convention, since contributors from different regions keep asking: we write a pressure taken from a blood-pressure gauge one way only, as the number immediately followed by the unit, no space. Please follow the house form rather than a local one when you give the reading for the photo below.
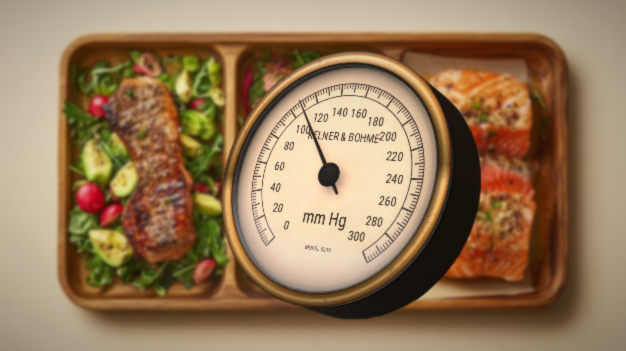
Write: 110mmHg
